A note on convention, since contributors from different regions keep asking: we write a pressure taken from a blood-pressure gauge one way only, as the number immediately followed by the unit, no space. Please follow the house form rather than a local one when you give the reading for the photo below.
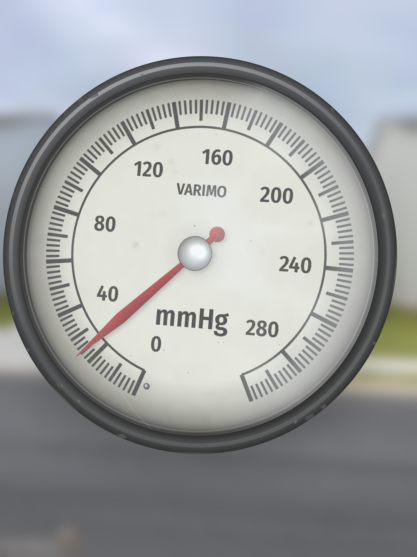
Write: 24mmHg
